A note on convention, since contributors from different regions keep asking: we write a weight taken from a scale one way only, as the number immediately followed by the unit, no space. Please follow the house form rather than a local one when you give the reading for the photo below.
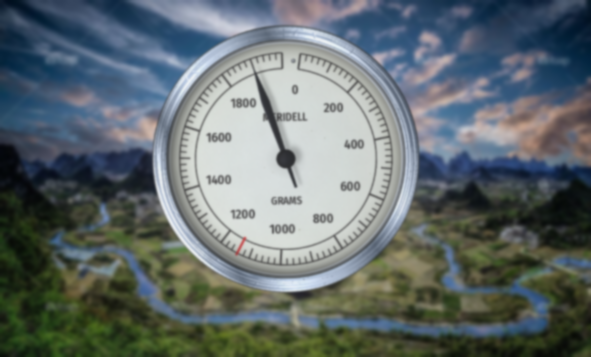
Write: 1900g
